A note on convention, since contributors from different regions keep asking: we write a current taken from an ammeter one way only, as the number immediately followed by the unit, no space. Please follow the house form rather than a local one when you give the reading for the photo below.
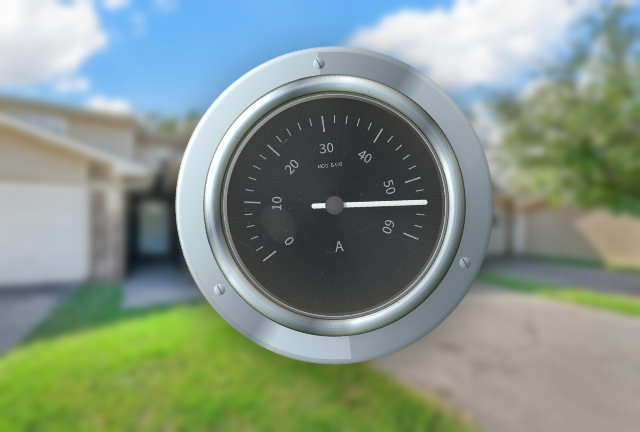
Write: 54A
